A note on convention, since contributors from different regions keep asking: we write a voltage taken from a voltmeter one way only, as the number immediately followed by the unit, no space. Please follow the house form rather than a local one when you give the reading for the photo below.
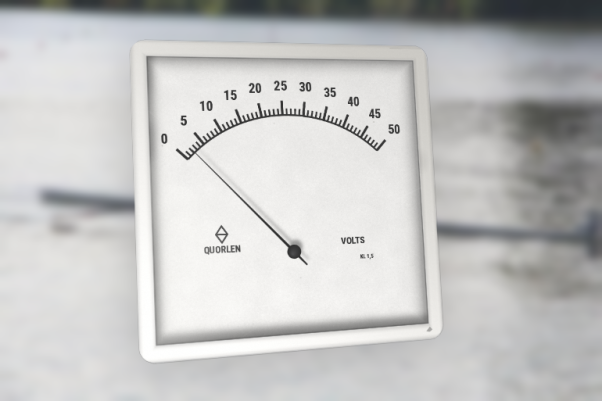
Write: 2V
